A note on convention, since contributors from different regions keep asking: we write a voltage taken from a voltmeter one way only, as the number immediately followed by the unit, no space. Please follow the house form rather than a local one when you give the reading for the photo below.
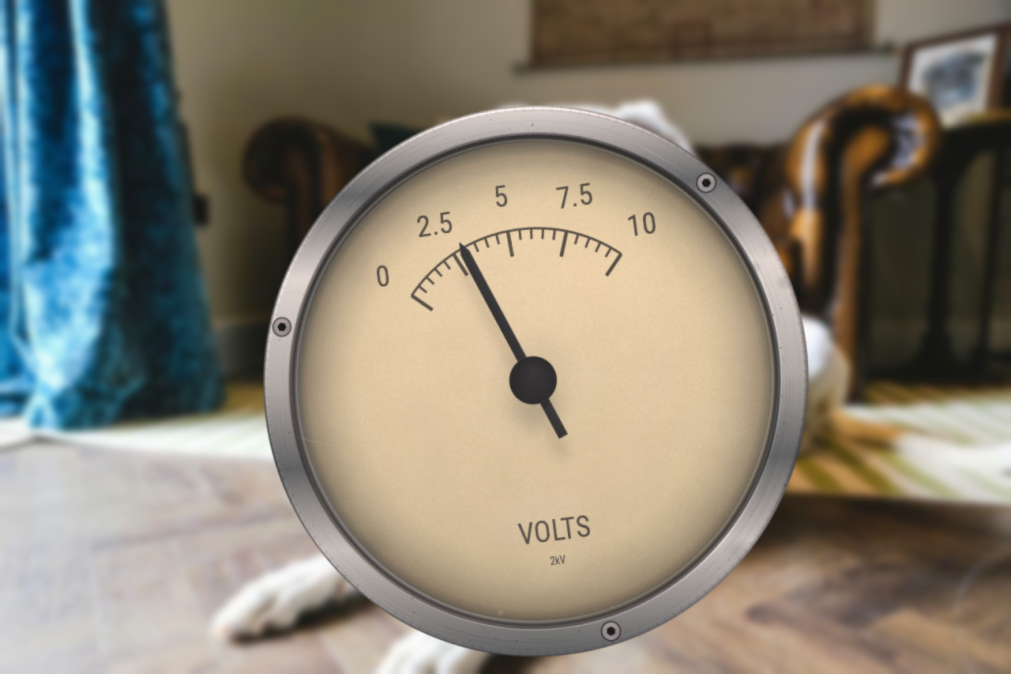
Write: 3V
